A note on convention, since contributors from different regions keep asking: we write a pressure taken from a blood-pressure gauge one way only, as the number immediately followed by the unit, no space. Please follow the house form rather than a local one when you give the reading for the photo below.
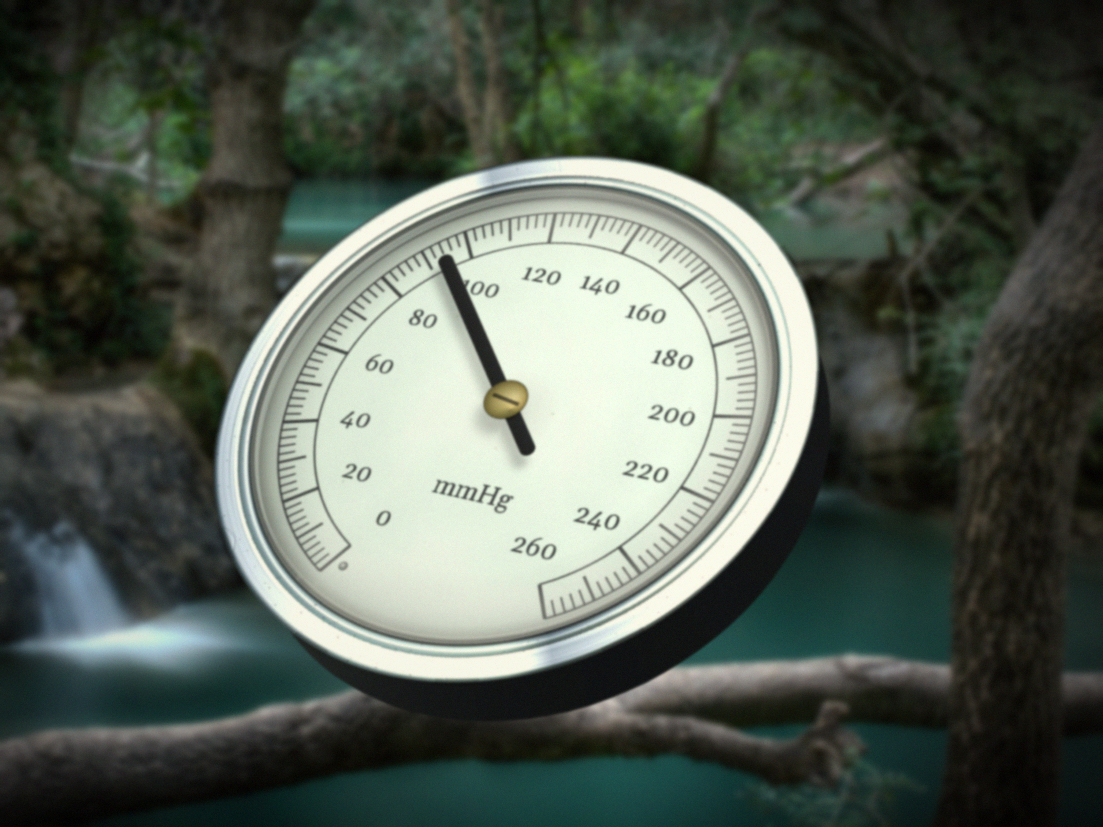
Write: 94mmHg
